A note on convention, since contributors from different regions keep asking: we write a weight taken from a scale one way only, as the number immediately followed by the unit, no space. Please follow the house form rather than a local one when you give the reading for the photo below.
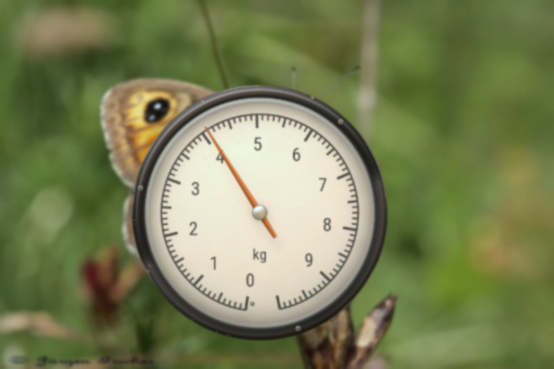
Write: 4.1kg
